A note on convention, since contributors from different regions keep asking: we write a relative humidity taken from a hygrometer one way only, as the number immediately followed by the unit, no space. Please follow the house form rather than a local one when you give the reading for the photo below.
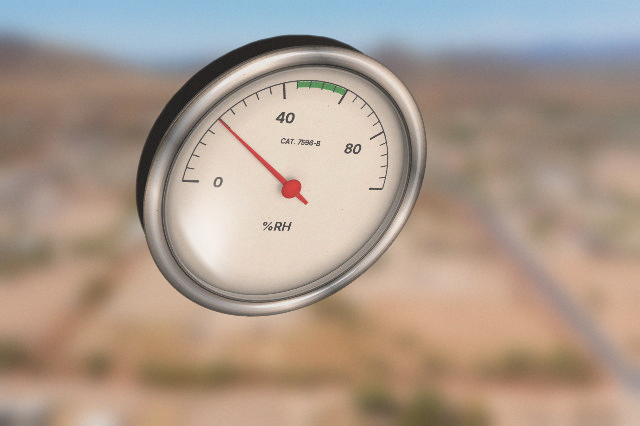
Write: 20%
